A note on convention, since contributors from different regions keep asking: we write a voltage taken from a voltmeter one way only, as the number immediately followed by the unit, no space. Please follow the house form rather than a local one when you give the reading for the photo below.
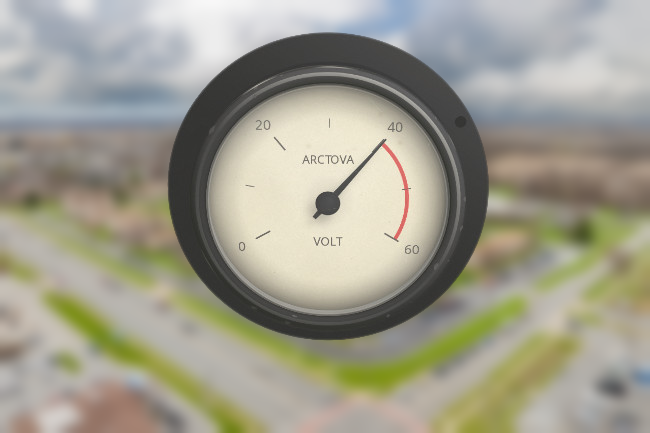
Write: 40V
